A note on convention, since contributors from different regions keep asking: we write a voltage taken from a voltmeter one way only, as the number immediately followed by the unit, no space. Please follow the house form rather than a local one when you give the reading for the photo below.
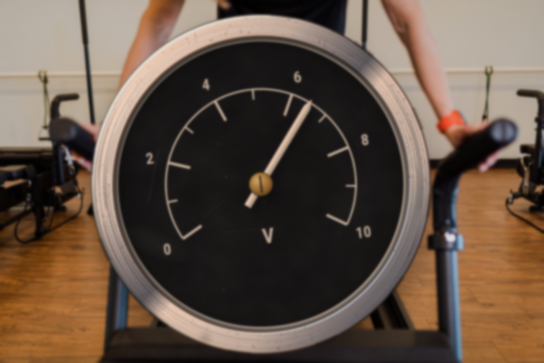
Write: 6.5V
